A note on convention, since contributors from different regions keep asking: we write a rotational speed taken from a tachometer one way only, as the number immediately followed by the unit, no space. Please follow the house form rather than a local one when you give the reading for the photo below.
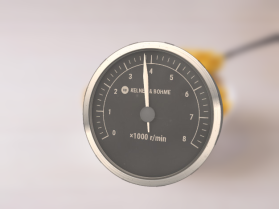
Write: 3800rpm
